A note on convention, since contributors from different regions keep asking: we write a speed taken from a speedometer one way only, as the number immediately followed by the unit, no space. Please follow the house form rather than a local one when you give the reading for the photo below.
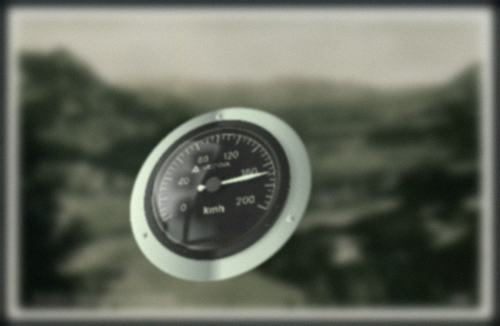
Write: 170km/h
